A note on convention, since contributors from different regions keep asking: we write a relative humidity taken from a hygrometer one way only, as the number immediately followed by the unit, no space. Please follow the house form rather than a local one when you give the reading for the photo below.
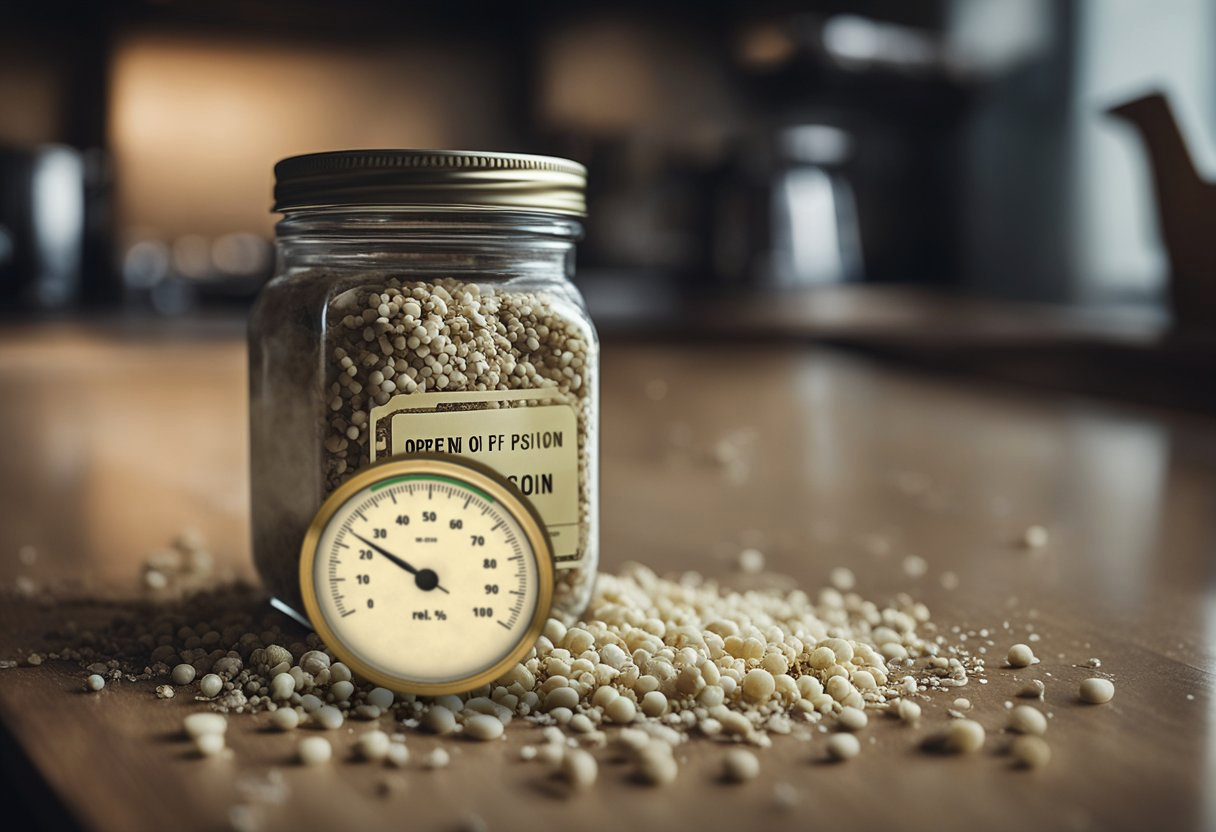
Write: 25%
